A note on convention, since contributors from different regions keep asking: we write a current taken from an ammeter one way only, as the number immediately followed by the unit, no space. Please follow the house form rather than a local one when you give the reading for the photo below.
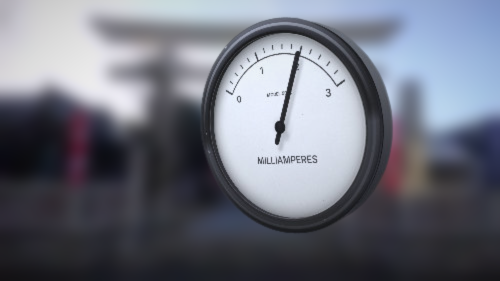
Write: 2mA
